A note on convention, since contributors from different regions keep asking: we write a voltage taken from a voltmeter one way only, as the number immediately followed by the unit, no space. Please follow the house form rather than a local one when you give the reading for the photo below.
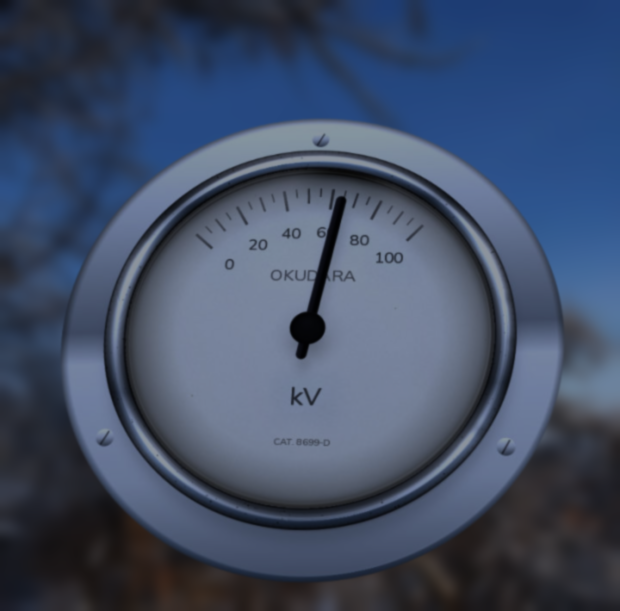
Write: 65kV
